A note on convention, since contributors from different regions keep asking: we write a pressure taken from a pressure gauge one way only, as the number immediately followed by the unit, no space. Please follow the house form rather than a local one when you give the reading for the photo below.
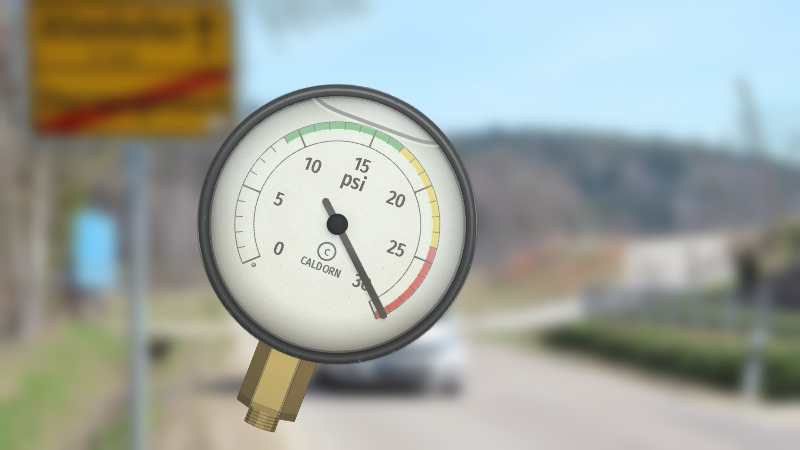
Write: 29.5psi
